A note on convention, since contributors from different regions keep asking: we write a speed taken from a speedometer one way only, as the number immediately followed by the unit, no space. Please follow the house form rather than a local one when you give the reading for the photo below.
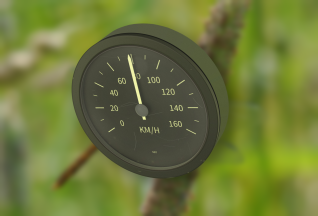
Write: 80km/h
